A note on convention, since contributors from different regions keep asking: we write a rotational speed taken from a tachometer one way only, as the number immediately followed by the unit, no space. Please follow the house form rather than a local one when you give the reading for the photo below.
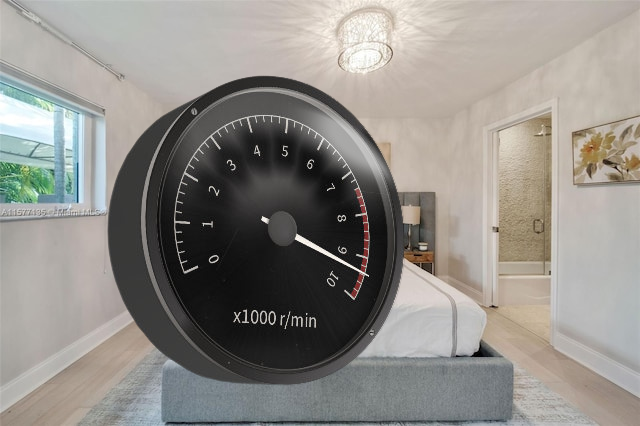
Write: 9400rpm
